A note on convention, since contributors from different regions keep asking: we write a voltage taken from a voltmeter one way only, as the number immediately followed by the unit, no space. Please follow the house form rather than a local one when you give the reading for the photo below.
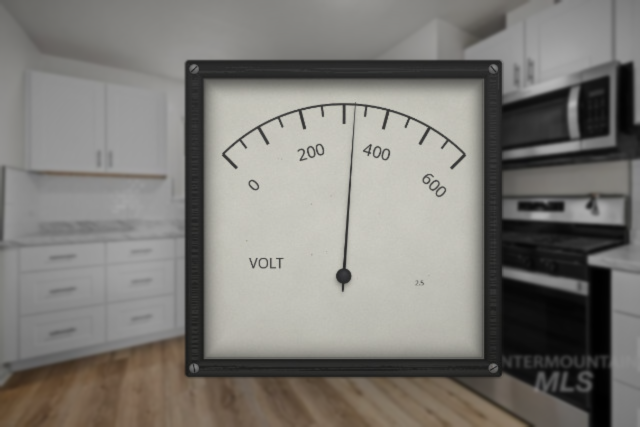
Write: 325V
